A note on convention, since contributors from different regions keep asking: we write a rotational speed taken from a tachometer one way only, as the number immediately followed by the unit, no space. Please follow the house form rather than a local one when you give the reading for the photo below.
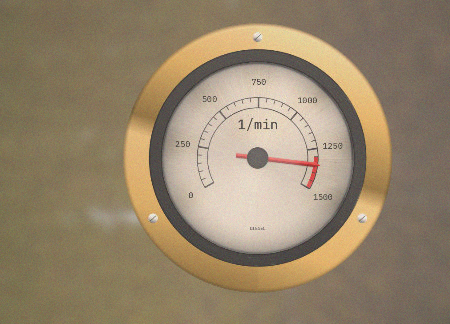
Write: 1350rpm
